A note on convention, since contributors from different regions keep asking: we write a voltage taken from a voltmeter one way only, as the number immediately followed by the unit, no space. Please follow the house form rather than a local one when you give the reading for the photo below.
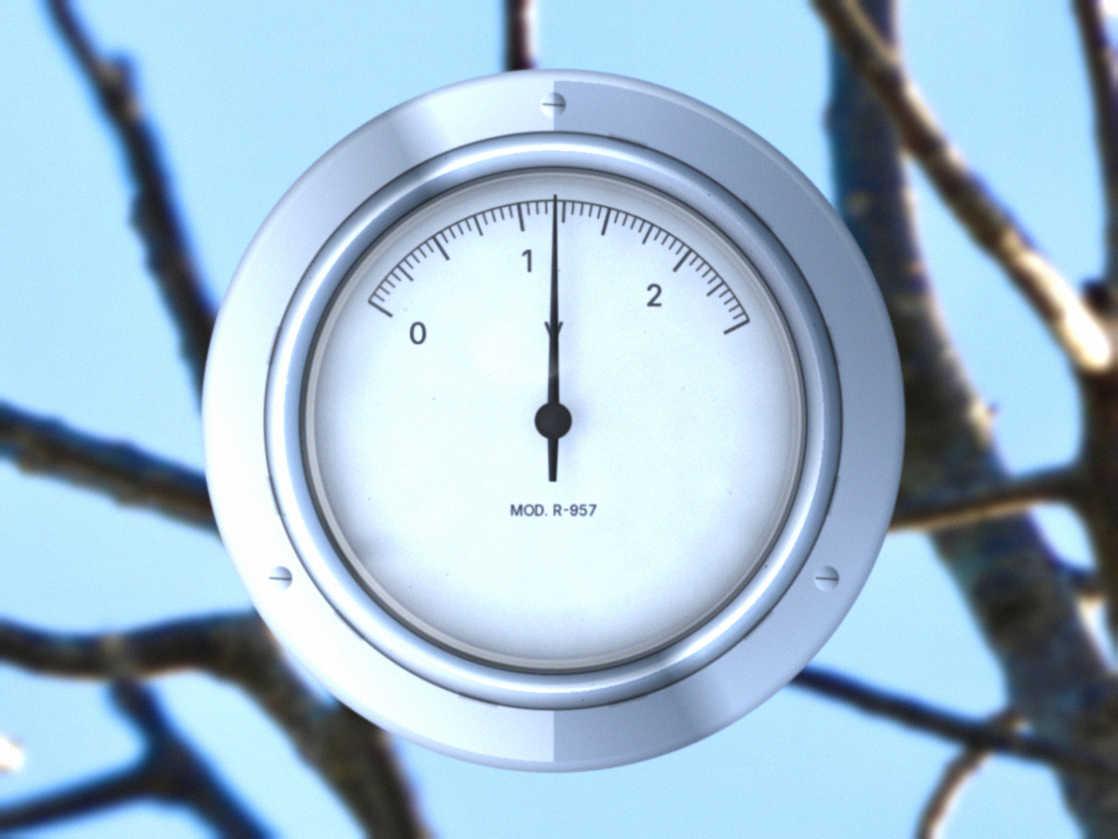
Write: 1.2V
